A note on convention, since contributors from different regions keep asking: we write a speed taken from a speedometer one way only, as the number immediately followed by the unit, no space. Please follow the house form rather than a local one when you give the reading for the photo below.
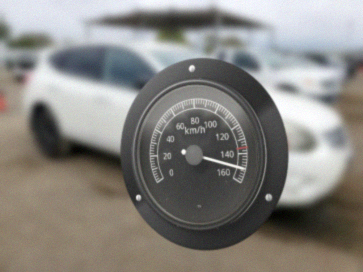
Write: 150km/h
